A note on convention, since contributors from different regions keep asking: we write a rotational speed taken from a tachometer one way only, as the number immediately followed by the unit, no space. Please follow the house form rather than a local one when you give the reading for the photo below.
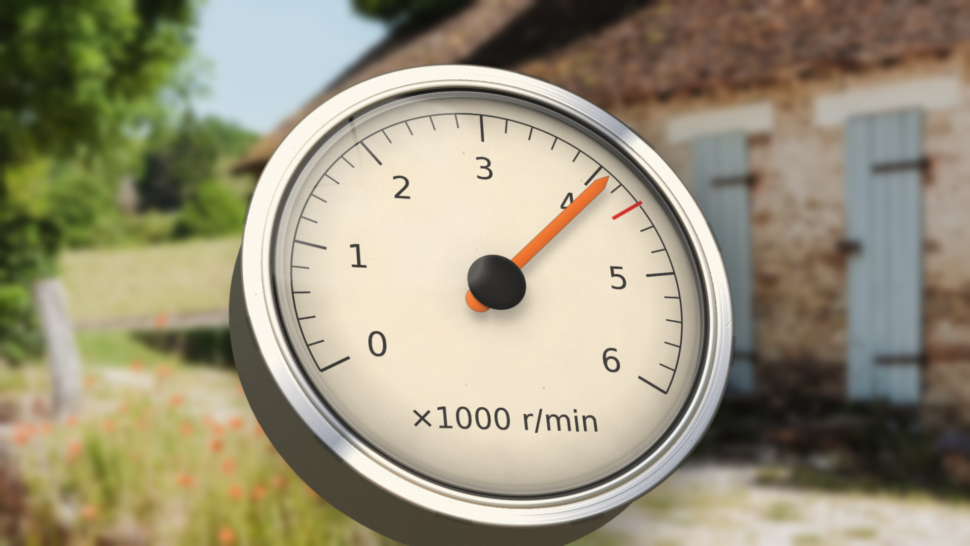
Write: 4100rpm
